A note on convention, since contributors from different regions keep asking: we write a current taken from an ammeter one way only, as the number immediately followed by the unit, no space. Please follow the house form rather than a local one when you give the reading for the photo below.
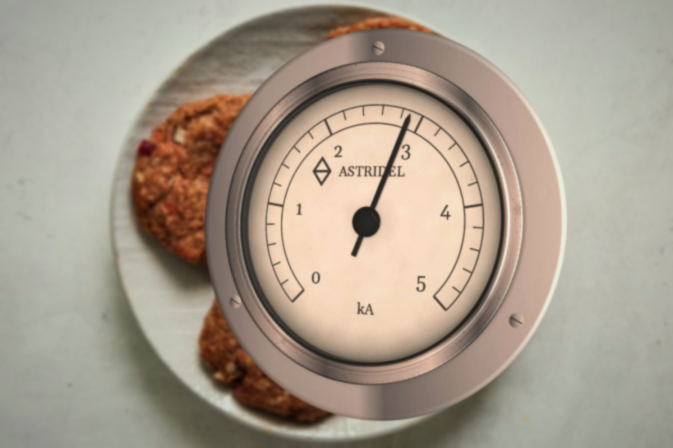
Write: 2.9kA
